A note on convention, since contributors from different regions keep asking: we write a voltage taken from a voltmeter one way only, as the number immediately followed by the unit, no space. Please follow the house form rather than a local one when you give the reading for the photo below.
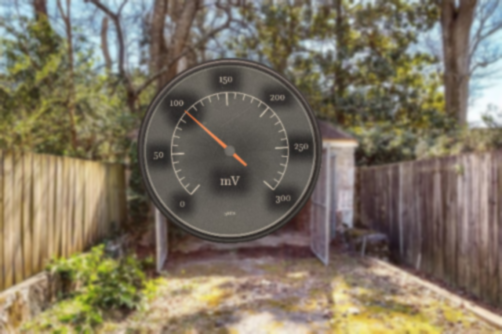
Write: 100mV
